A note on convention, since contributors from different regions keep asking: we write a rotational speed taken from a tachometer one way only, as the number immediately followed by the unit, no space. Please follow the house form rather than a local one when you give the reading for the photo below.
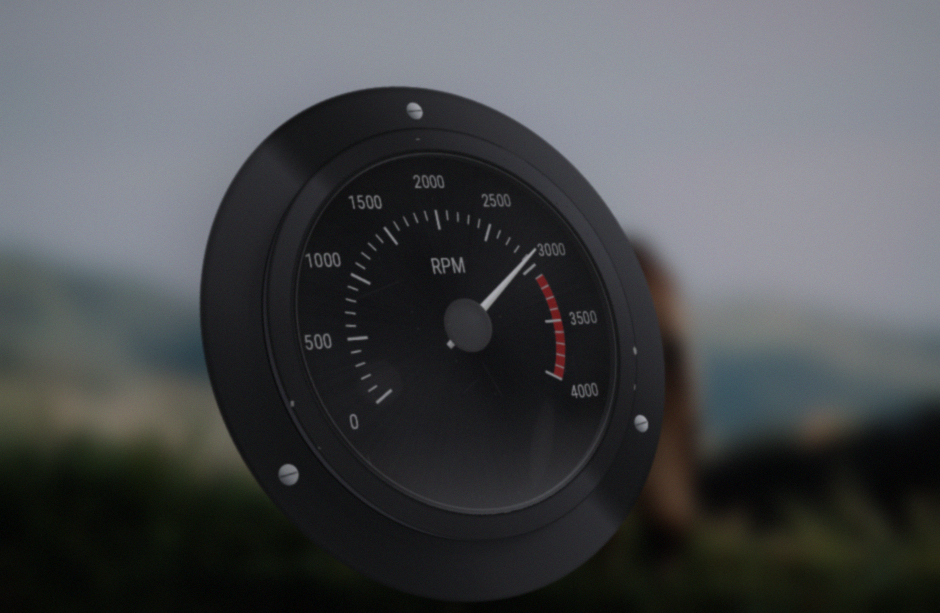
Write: 2900rpm
